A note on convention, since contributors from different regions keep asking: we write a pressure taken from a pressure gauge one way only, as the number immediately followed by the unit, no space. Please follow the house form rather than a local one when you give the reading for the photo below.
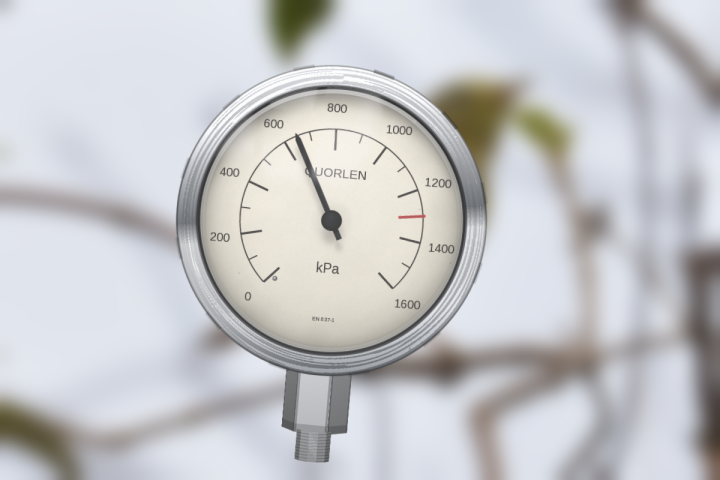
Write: 650kPa
